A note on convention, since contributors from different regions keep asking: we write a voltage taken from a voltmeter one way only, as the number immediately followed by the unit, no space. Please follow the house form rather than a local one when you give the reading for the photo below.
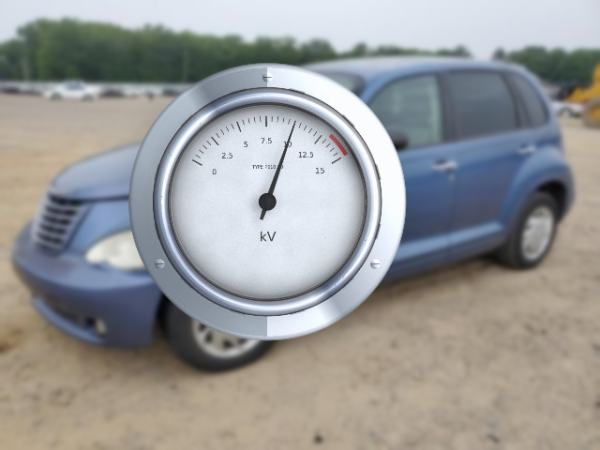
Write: 10kV
